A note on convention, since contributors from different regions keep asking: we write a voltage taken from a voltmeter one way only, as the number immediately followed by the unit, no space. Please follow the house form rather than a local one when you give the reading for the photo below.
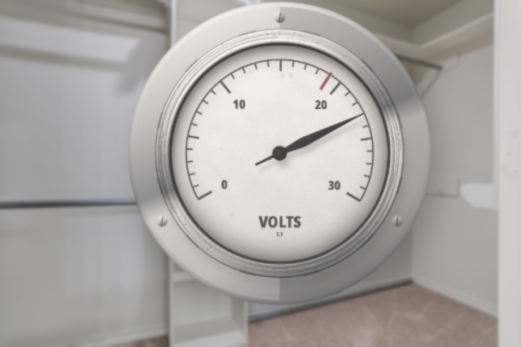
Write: 23V
